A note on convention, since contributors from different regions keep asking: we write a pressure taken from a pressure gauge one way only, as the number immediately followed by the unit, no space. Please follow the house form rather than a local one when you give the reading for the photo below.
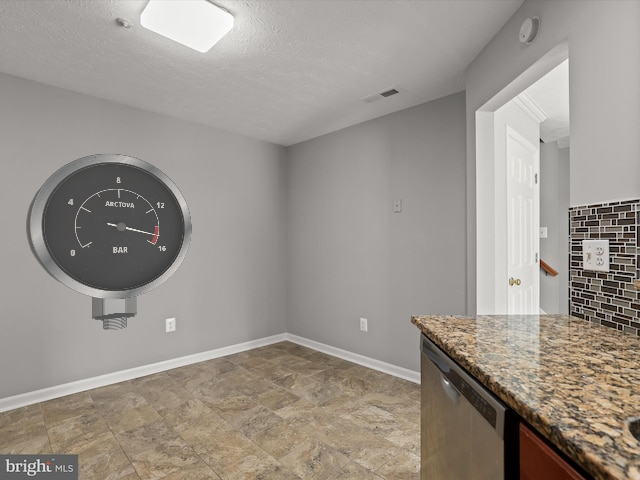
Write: 15bar
